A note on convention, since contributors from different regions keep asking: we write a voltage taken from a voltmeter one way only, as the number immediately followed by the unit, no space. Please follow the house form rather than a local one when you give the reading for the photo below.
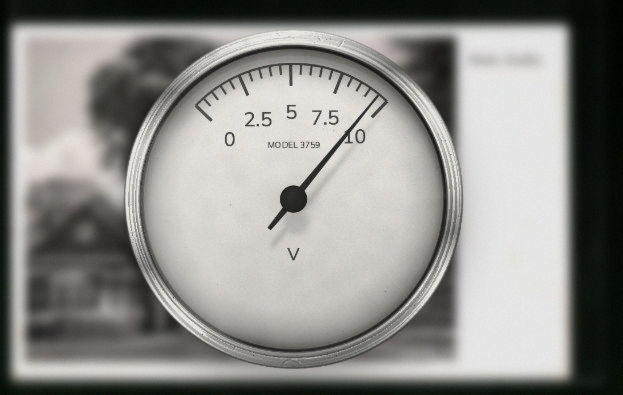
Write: 9.5V
